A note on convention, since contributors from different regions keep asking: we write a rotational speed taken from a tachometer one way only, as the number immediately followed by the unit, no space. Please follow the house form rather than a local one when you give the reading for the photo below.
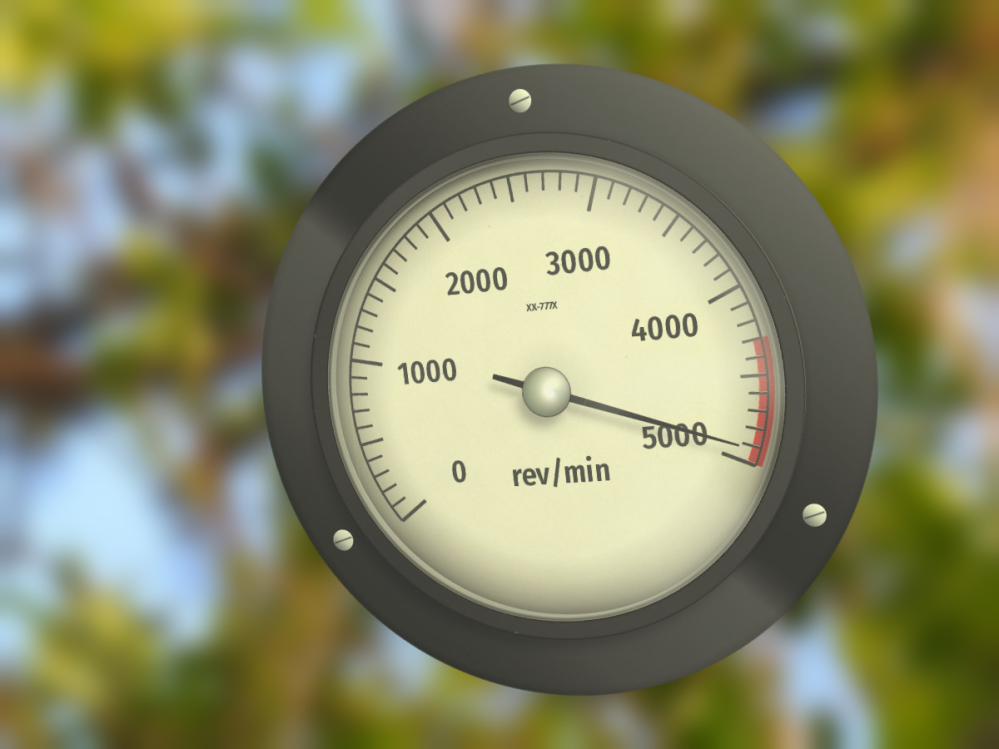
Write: 4900rpm
